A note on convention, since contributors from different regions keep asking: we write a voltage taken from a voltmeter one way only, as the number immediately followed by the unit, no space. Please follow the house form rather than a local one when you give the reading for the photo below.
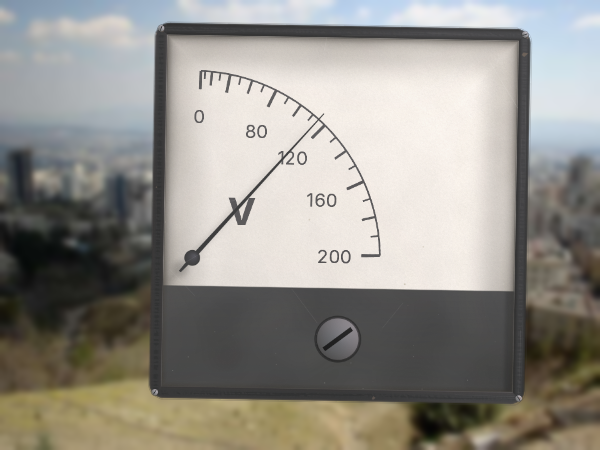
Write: 115V
